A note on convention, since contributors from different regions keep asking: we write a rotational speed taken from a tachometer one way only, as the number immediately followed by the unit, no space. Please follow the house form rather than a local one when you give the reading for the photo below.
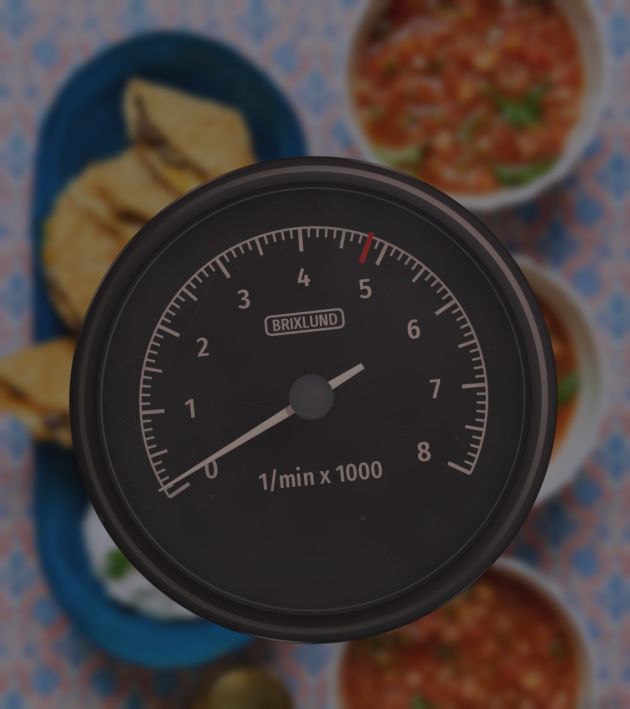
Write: 100rpm
